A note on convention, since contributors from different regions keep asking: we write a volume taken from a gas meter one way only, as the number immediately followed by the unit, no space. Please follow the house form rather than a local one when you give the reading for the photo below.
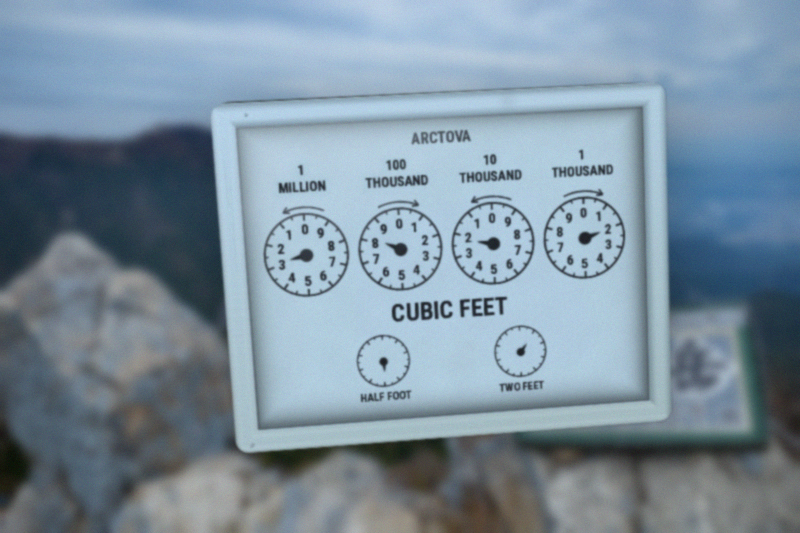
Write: 282200ft³
